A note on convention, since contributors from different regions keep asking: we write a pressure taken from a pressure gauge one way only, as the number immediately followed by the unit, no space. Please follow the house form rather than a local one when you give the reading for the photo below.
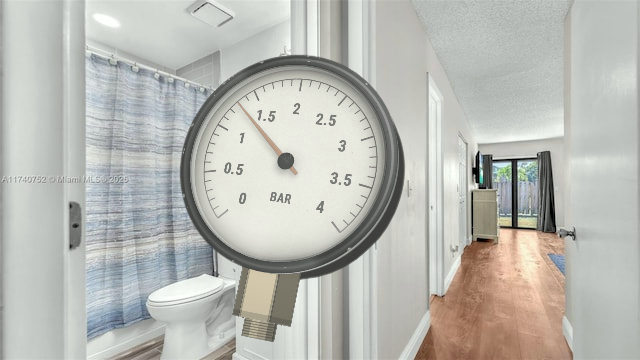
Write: 1.3bar
